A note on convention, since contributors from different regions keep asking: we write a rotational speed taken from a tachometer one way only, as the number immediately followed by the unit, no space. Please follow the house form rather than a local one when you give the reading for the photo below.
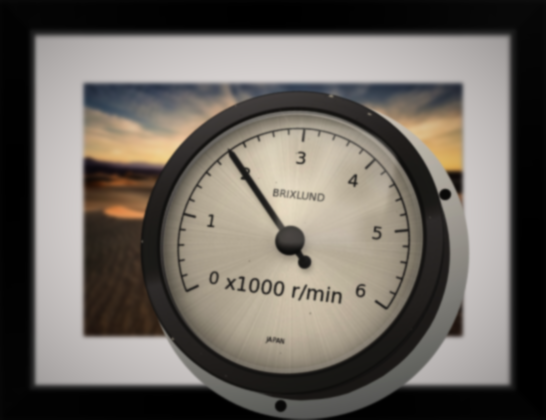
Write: 2000rpm
